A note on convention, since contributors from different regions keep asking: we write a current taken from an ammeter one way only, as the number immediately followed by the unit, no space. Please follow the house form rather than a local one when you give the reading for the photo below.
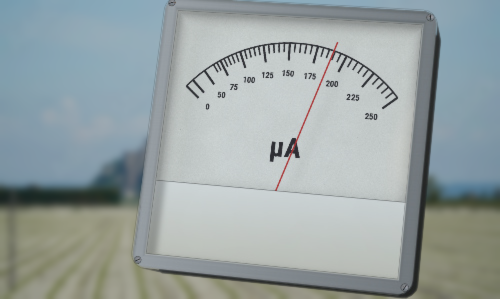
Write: 190µA
